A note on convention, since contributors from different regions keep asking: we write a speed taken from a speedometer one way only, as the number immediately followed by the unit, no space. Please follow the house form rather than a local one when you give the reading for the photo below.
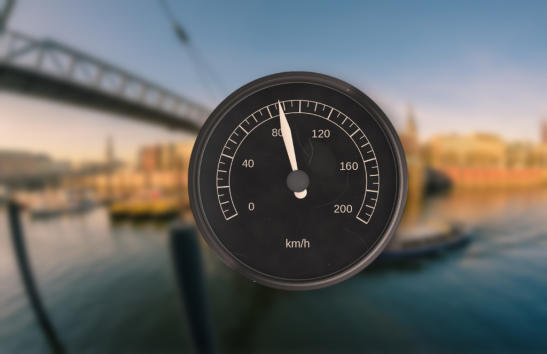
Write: 87.5km/h
